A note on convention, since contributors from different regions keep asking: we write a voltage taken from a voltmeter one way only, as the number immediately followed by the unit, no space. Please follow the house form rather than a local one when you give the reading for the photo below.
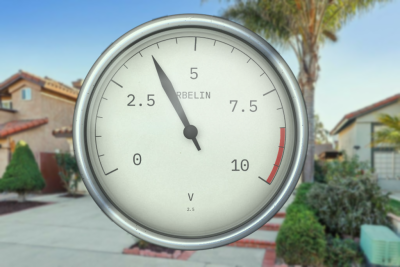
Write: 3.75V
